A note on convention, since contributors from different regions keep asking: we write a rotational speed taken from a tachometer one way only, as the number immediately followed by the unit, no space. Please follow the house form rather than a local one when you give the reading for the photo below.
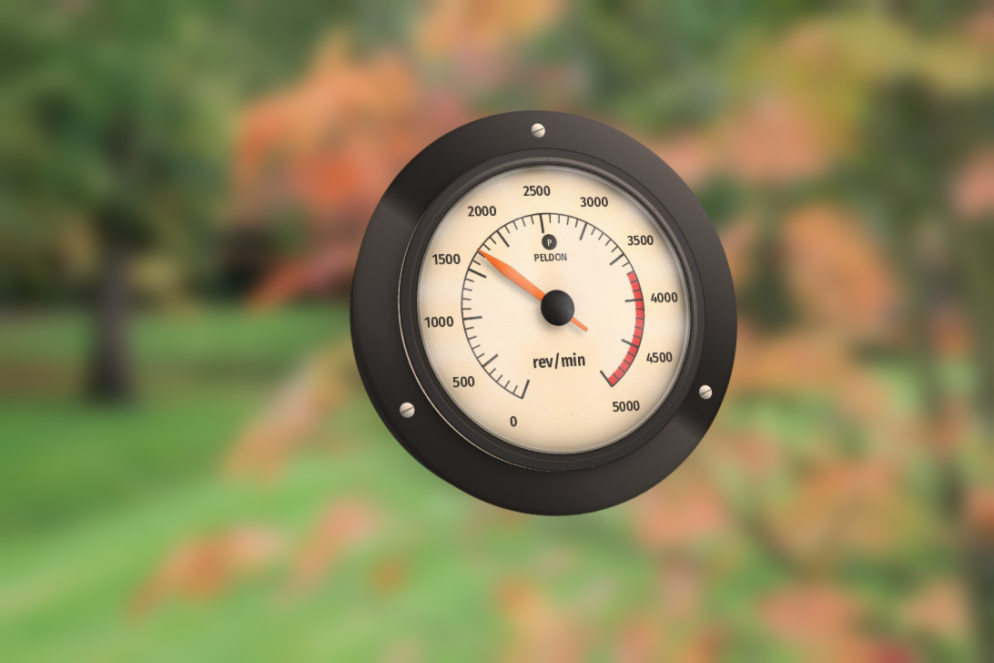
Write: 1700rpm
